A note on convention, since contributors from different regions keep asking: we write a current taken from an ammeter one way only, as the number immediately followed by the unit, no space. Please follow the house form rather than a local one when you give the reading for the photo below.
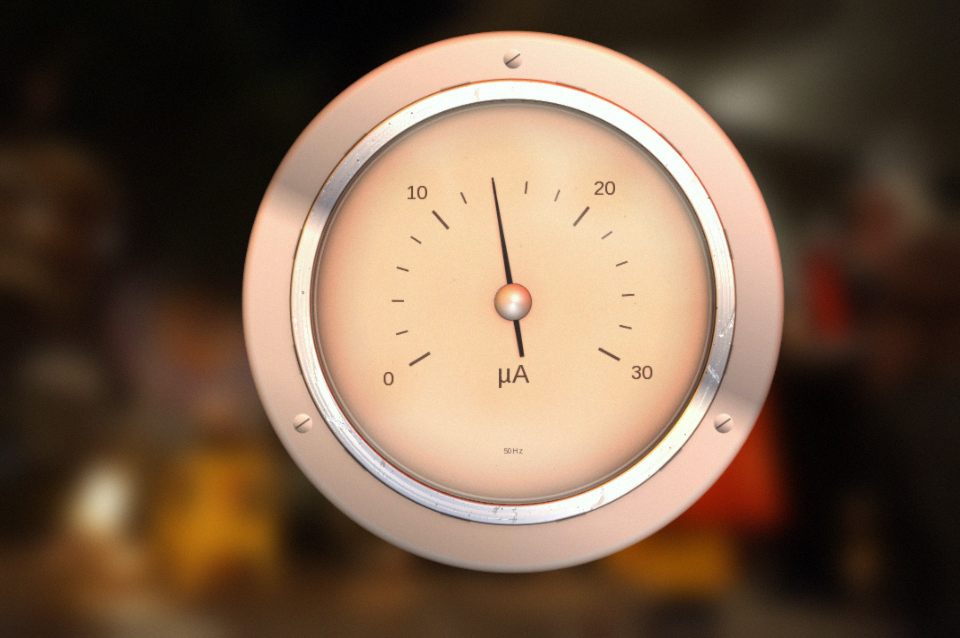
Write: 14µA
